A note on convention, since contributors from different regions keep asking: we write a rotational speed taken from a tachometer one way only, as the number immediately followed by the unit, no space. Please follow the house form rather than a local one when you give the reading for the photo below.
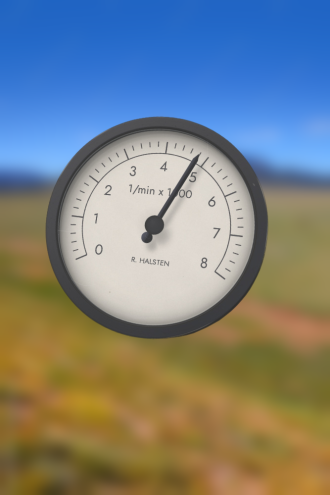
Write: 4800rpm
